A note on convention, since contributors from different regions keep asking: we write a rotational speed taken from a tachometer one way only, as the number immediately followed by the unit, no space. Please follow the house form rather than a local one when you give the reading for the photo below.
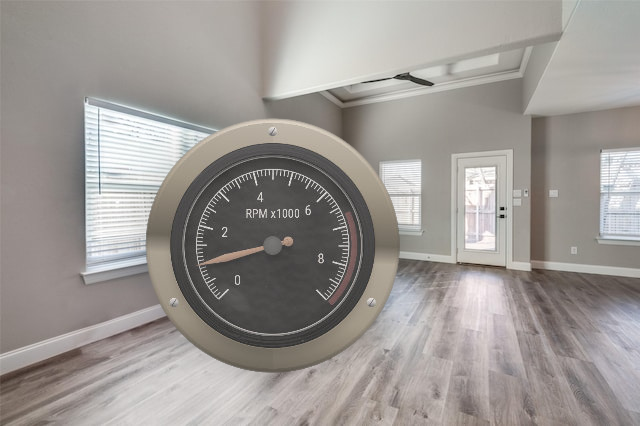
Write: 1000rpm
